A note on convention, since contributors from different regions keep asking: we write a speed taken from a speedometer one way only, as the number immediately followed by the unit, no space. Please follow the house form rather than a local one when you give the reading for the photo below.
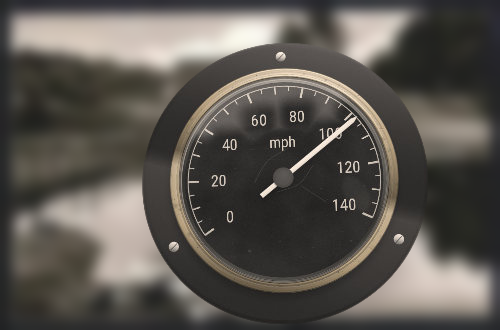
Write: 102.5mph
